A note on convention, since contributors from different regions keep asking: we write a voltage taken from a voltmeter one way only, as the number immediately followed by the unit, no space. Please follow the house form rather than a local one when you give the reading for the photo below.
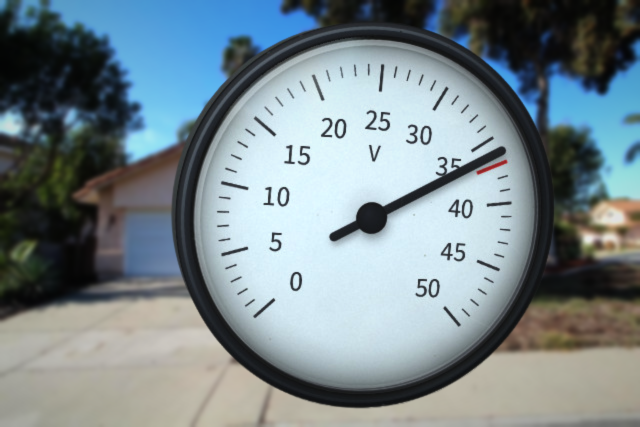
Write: 36V
